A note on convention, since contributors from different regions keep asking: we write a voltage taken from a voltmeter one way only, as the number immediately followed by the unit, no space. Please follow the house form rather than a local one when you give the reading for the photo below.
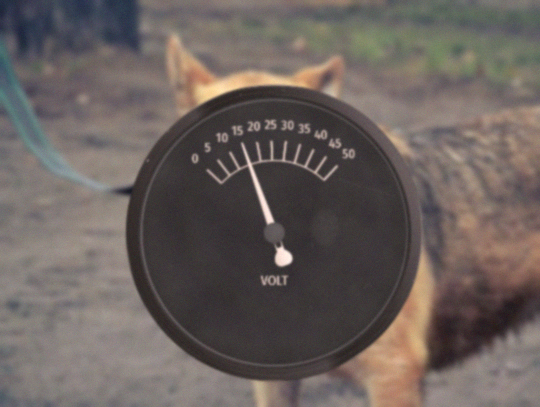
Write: 15V
